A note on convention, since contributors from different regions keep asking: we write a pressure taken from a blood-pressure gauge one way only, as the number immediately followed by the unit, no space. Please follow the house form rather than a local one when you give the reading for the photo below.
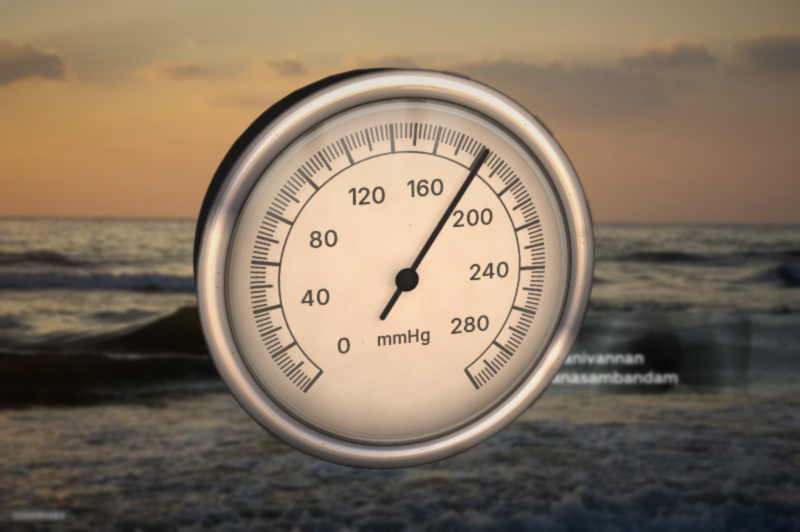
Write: 180mmHg
